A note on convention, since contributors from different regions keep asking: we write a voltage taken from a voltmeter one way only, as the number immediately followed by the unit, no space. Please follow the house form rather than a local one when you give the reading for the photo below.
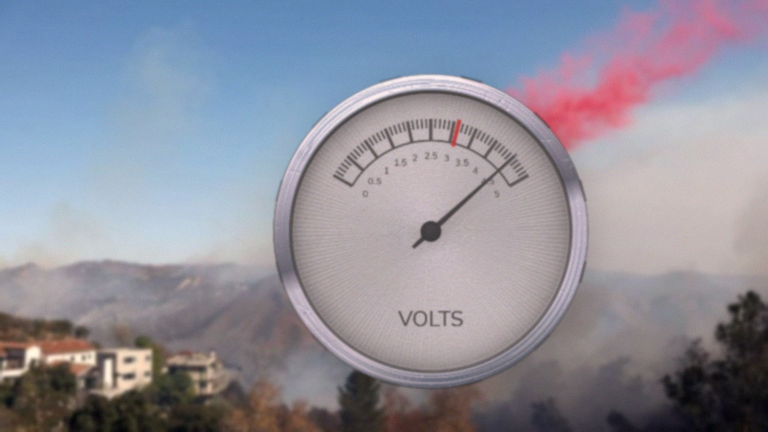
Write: 4.5V
